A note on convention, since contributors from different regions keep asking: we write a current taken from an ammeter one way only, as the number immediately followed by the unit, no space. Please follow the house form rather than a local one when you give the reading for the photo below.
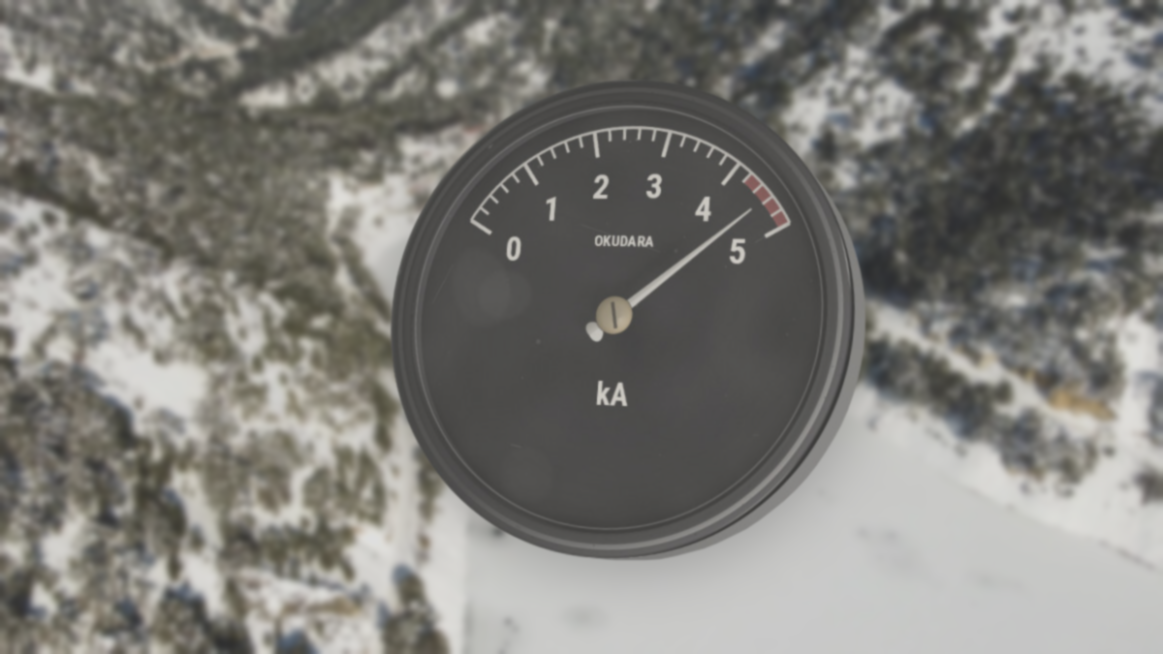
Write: 4.6kA
